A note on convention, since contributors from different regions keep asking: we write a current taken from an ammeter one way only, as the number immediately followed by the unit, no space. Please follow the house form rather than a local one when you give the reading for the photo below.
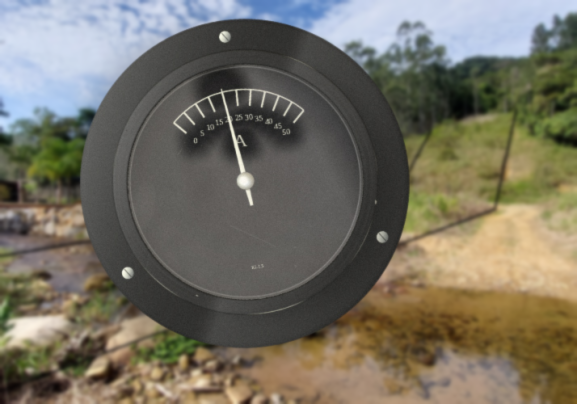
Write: 20A
